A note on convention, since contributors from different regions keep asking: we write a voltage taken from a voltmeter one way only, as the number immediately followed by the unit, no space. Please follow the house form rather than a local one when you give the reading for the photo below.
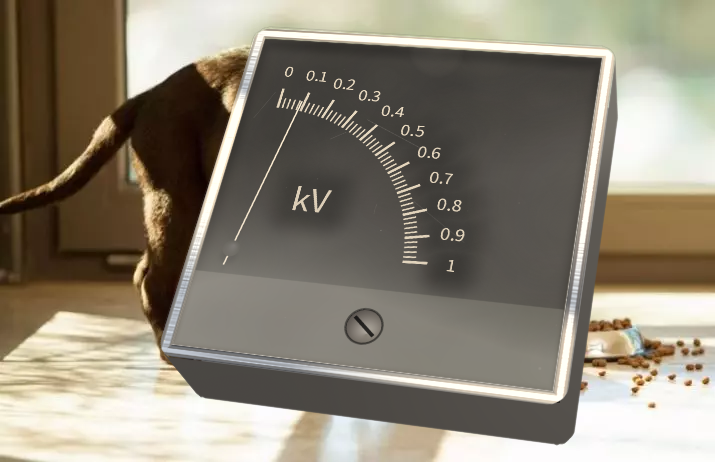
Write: 0.1kV
